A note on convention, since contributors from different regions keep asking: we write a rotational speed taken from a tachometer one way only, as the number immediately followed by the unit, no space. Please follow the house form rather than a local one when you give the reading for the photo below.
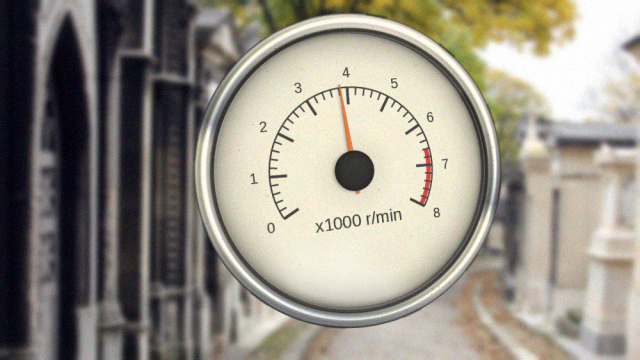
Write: 3800rpm
